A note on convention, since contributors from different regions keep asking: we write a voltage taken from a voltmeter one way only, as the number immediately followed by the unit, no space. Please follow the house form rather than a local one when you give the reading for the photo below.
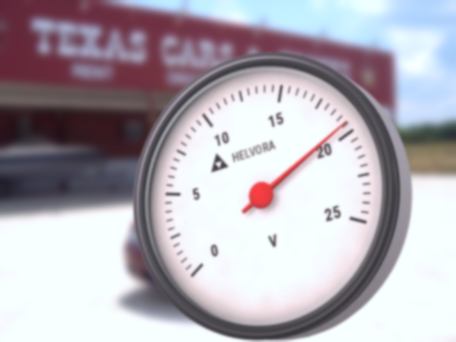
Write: 19.5V
